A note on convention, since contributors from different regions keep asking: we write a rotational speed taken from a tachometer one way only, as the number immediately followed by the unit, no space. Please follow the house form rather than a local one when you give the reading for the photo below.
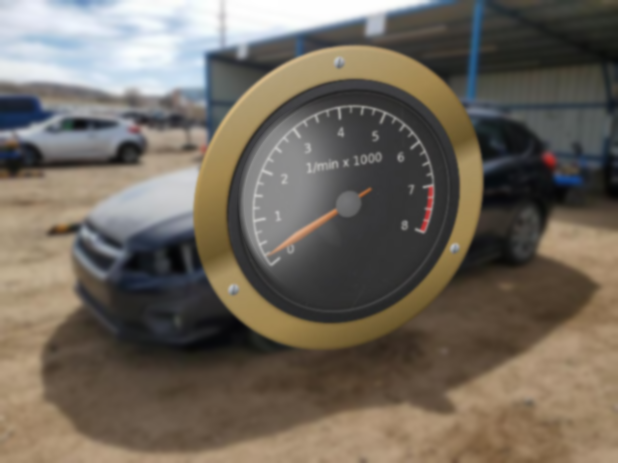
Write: 250rpm
